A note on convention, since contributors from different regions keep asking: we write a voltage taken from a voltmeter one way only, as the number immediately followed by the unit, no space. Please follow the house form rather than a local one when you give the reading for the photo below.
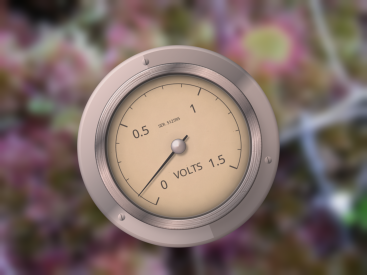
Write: 0.1V
